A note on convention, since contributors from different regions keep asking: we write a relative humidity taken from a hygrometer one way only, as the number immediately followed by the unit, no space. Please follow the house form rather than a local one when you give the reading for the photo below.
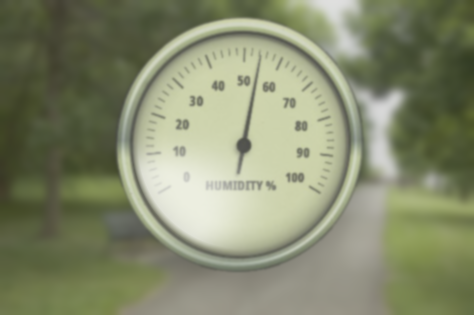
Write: 54%
